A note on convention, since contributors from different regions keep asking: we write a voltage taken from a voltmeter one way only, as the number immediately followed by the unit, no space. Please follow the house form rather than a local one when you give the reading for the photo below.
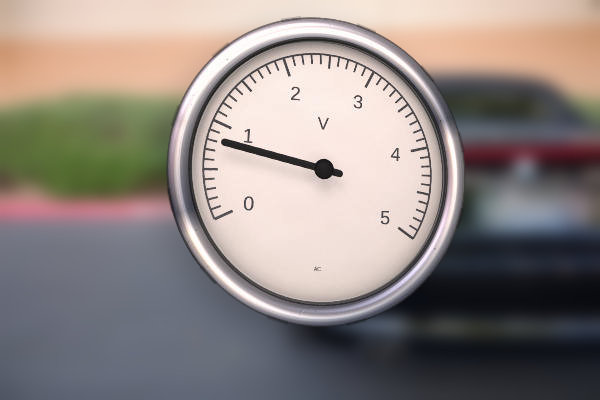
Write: 0.8V
